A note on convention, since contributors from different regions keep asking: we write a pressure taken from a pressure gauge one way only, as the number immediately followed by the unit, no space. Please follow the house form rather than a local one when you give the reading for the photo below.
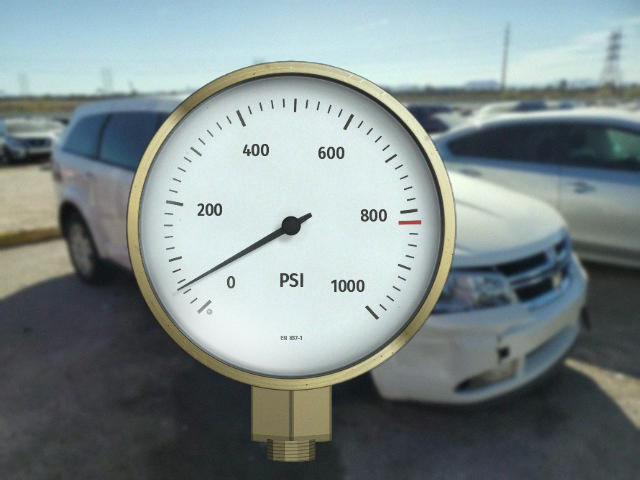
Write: 50psi
